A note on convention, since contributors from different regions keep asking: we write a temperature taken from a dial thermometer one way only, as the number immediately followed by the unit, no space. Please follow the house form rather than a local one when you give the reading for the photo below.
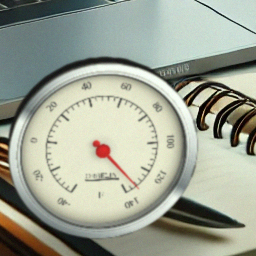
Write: 132°F
